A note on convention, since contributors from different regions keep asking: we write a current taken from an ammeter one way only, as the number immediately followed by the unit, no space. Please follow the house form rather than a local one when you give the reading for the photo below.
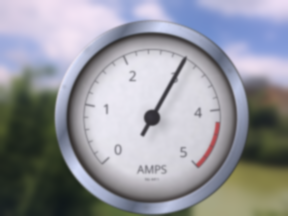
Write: 3A
